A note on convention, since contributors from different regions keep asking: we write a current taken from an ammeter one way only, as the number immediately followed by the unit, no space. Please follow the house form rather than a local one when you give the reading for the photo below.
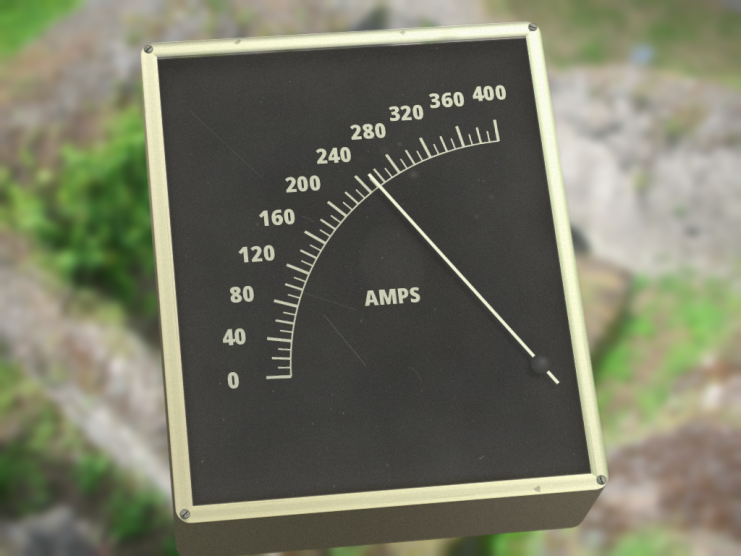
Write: 250A
